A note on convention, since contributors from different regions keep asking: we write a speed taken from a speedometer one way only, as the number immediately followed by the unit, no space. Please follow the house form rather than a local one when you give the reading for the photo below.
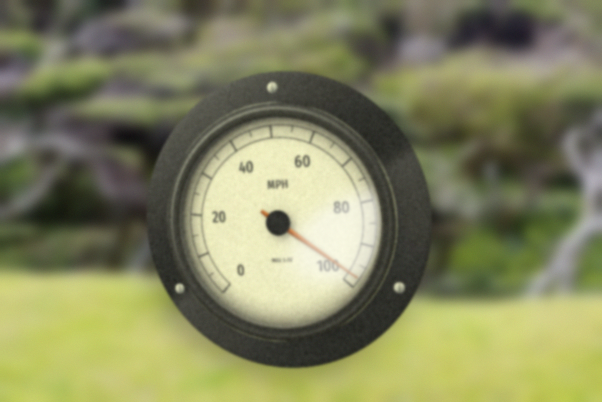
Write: 97.5mph
